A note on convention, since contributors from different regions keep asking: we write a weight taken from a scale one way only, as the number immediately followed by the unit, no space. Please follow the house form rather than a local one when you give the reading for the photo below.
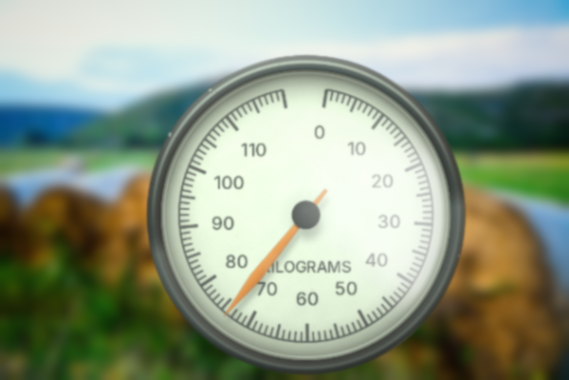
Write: 74kg
